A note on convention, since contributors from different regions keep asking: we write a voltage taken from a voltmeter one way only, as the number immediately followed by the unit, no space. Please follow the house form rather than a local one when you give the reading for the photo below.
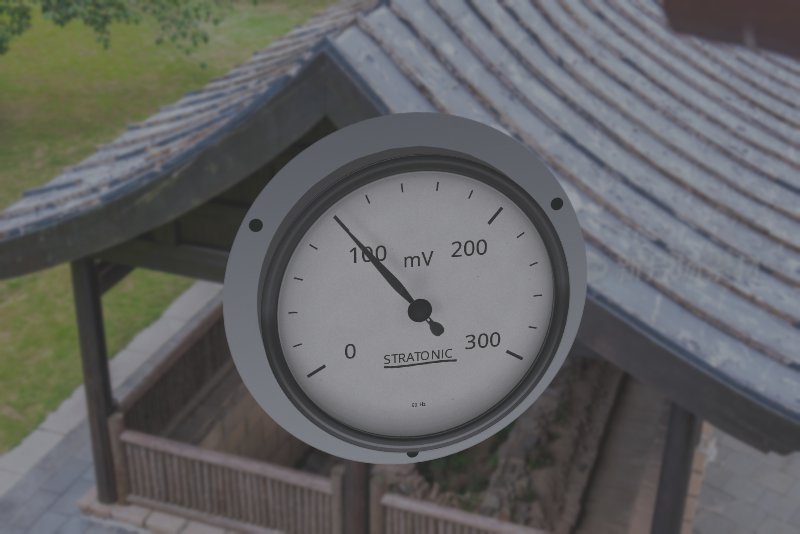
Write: 100mV
